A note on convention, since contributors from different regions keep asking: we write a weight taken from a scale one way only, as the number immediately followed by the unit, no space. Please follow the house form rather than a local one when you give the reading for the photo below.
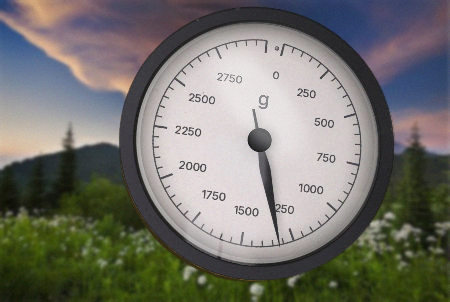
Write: 1325g
